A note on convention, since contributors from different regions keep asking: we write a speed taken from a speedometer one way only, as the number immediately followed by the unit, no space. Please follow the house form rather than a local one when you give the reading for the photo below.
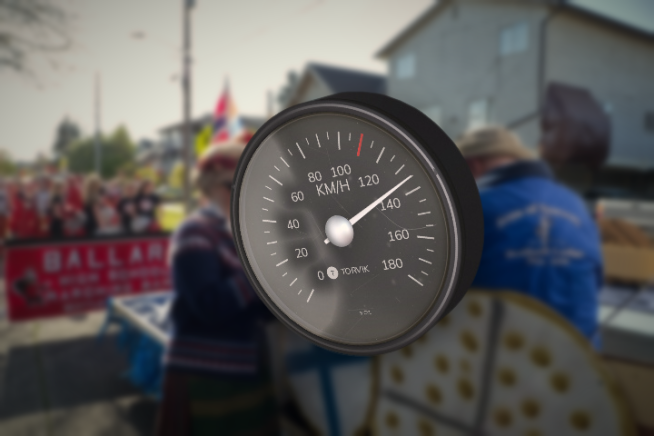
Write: 135km/h
